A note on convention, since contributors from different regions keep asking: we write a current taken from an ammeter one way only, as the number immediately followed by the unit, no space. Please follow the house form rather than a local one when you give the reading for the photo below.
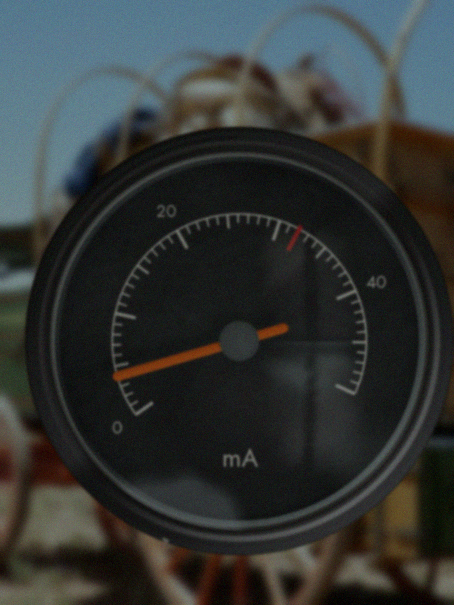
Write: 4mA
